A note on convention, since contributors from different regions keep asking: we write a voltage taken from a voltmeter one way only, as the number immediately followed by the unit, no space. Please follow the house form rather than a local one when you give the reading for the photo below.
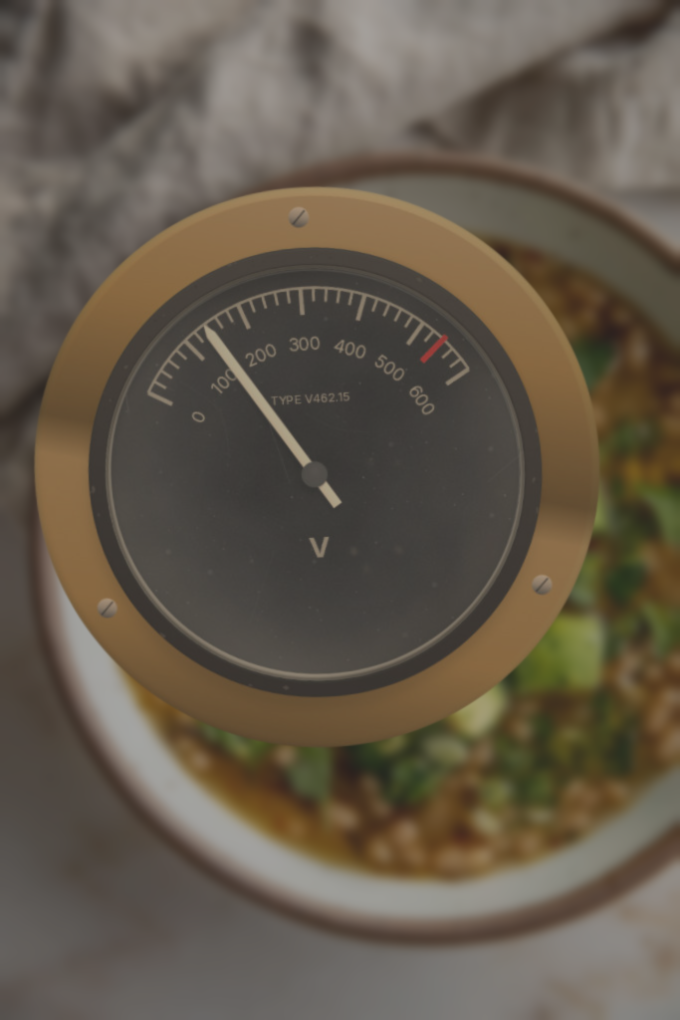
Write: 140V
